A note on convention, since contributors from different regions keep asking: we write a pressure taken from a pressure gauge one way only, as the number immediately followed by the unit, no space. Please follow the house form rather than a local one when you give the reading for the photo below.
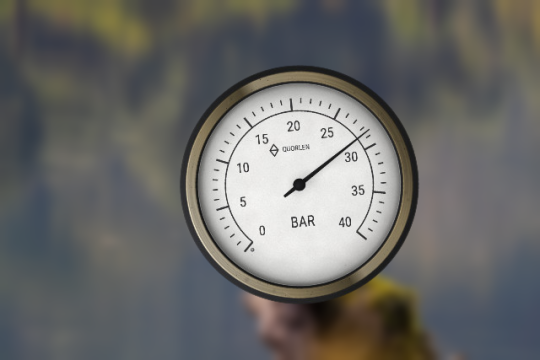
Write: 28.5bar
